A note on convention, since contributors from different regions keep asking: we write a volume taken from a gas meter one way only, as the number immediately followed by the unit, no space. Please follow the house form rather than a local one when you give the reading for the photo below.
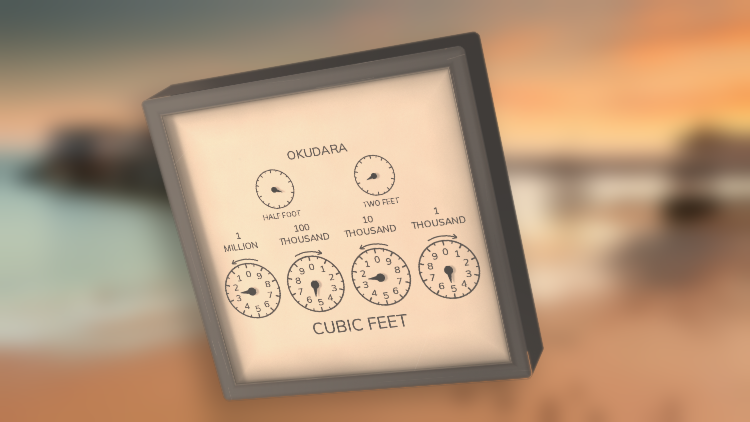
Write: 252500ft³
